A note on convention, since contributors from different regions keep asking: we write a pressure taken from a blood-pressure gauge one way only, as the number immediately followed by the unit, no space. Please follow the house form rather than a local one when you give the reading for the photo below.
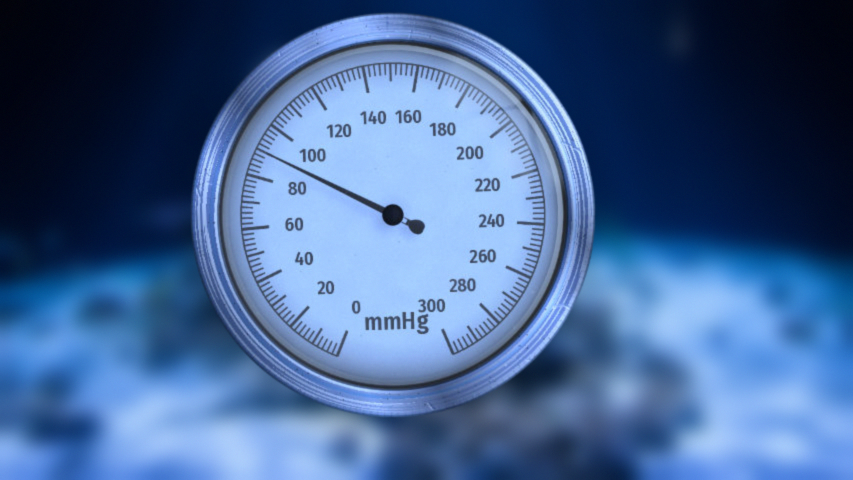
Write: 90mmHg
